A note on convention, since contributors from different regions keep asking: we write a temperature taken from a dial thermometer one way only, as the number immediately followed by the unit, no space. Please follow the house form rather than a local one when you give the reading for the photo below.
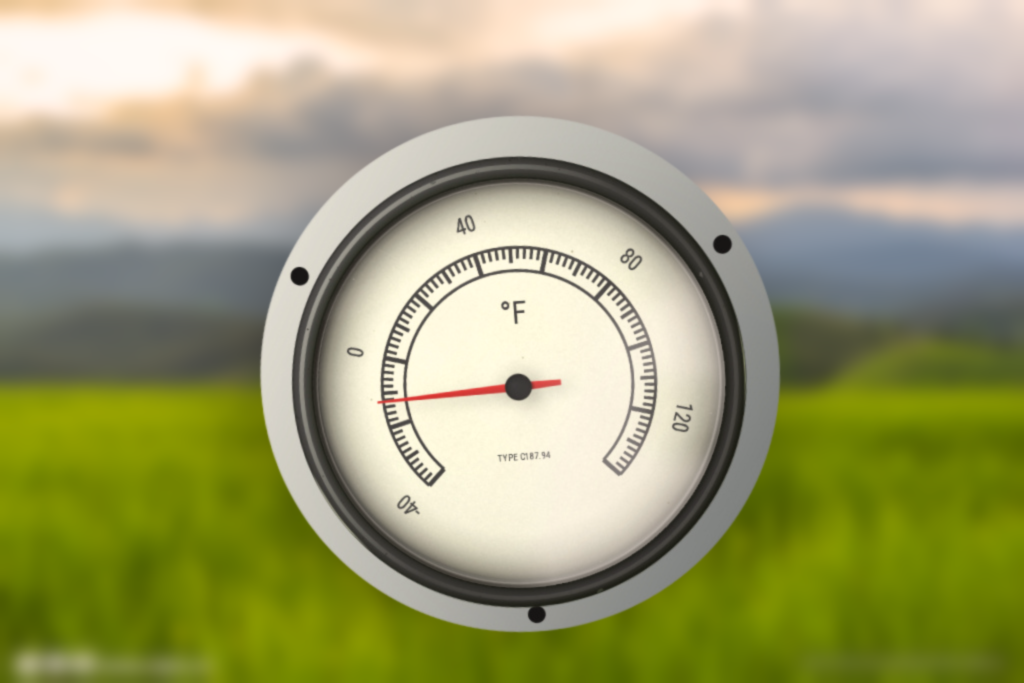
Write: -12°F
